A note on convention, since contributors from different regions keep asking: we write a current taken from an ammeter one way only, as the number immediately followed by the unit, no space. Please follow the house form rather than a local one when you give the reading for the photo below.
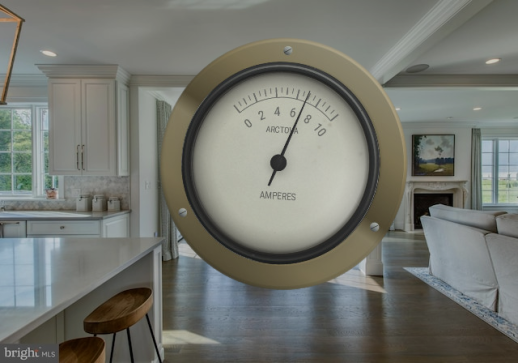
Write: 7A
